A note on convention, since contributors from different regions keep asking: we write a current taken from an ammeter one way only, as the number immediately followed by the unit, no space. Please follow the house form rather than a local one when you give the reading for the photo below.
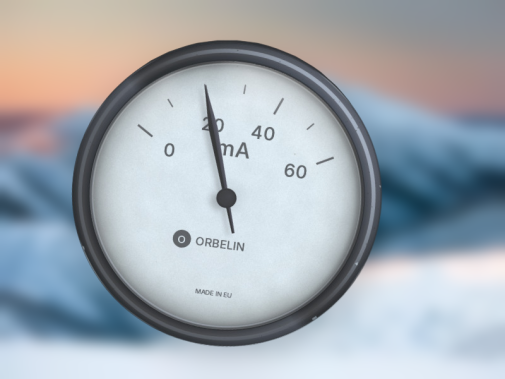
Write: 20mA
